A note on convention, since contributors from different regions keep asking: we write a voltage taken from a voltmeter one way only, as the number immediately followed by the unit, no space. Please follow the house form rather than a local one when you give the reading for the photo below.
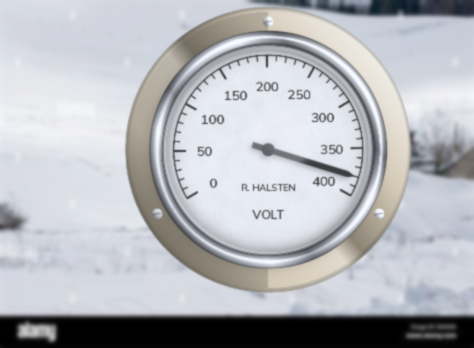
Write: 380V
